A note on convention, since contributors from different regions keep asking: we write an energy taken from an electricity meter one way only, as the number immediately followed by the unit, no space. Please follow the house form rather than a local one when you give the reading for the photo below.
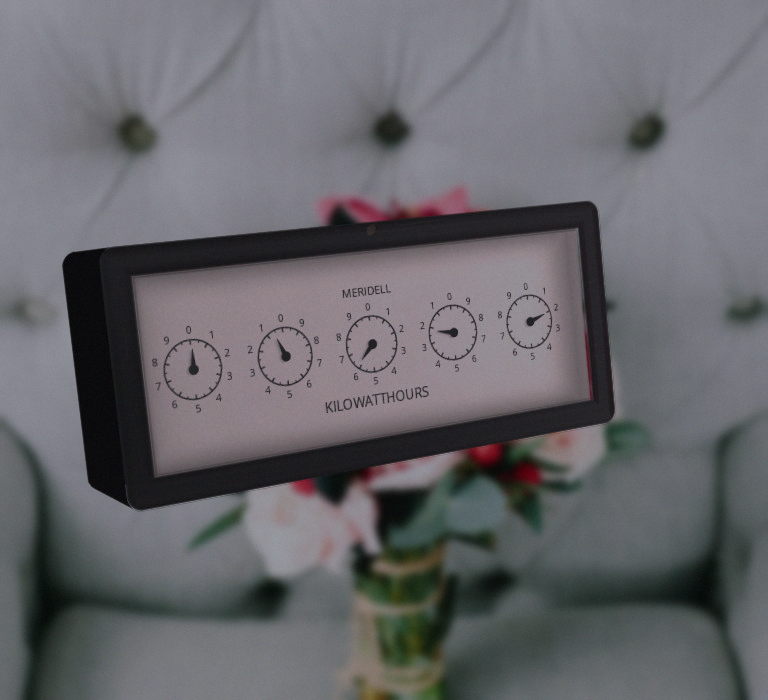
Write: 622kWh
